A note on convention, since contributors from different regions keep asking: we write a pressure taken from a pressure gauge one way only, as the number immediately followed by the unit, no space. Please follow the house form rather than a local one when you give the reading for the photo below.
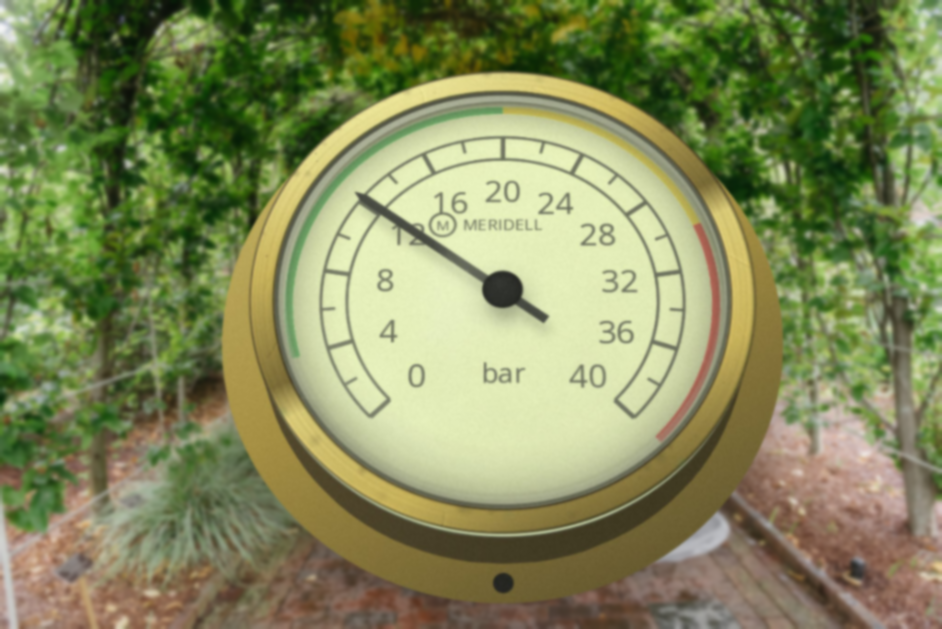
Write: 12bar
